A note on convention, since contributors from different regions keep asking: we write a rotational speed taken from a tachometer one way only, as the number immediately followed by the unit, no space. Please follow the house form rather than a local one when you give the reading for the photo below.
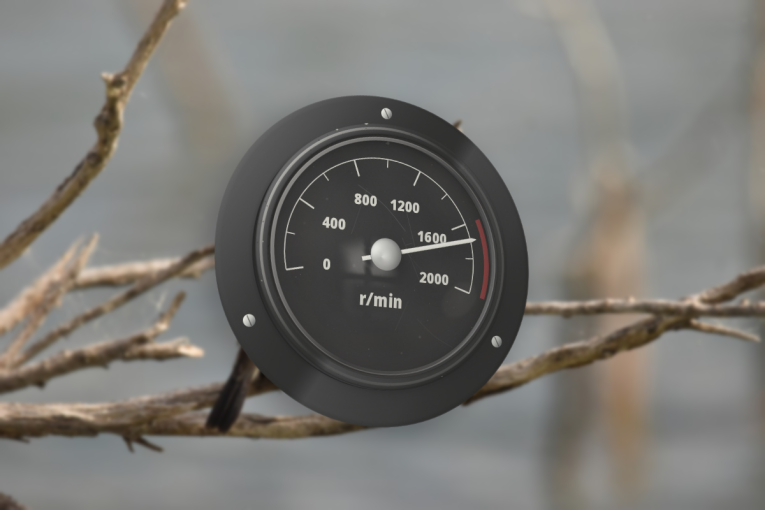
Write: 1700rpm
